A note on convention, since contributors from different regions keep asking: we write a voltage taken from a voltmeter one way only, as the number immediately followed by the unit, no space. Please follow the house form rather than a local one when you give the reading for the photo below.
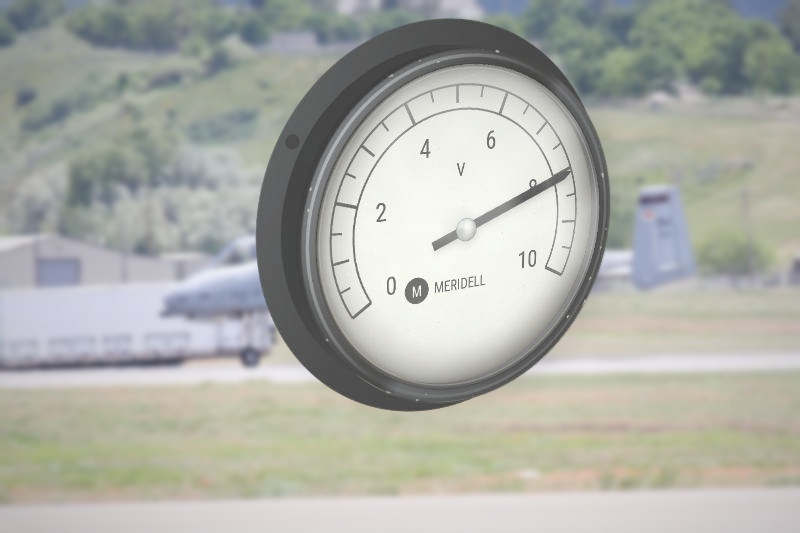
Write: 8V
